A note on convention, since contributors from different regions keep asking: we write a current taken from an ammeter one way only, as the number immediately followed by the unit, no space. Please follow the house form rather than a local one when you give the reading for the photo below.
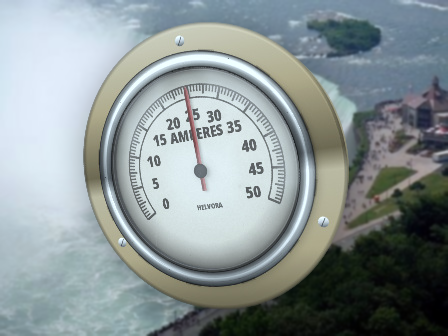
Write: 25A
